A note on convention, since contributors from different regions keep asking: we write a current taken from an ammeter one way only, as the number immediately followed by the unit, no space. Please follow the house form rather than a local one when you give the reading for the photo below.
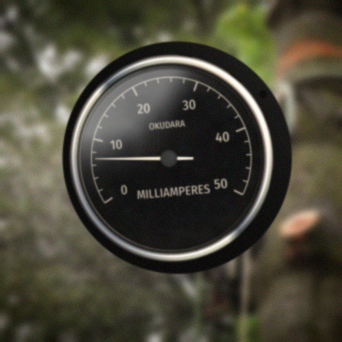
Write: 7mA
